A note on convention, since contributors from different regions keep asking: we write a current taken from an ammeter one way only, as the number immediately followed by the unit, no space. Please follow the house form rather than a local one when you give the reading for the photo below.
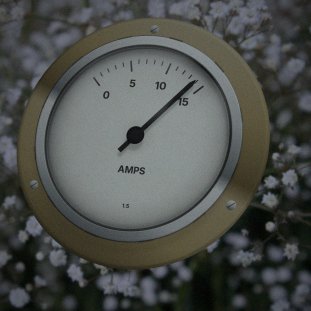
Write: 14A
